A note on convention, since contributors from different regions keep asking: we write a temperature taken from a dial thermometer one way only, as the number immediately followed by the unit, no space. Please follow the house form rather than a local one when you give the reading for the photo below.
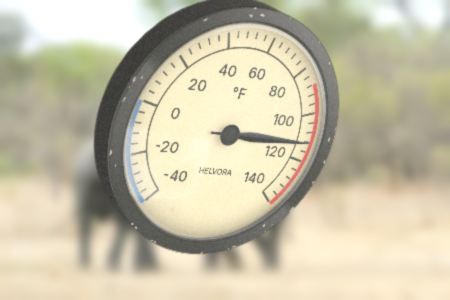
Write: 112°F
